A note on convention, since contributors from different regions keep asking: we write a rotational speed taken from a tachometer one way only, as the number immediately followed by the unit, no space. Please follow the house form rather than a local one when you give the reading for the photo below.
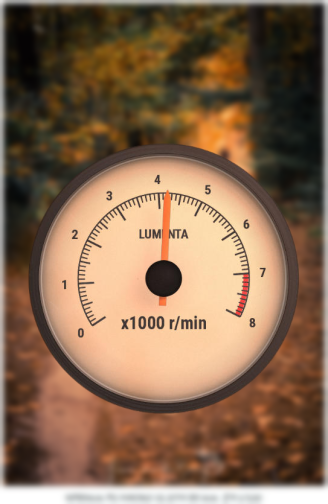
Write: 4200rpm
